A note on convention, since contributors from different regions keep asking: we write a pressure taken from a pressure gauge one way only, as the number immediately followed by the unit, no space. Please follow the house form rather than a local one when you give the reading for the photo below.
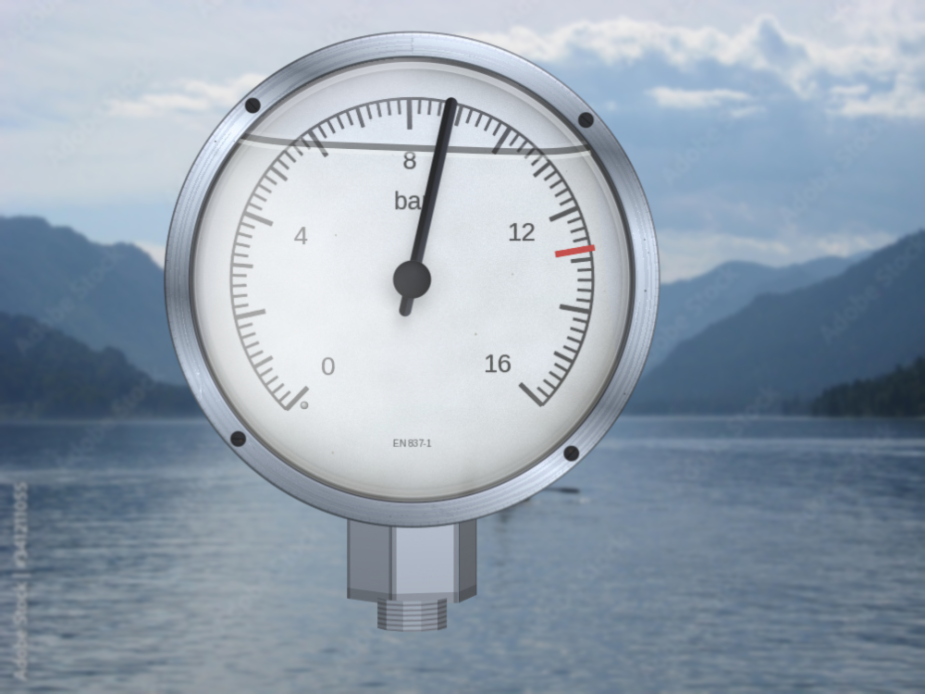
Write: 8.8bar
